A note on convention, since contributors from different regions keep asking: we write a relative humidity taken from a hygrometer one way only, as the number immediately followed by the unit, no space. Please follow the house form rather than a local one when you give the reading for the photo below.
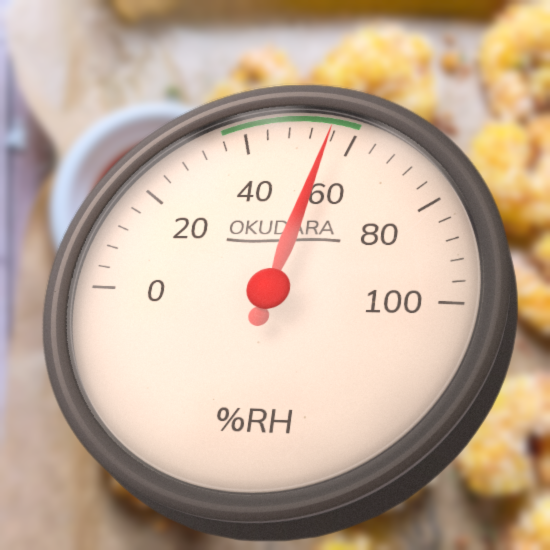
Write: 56%
